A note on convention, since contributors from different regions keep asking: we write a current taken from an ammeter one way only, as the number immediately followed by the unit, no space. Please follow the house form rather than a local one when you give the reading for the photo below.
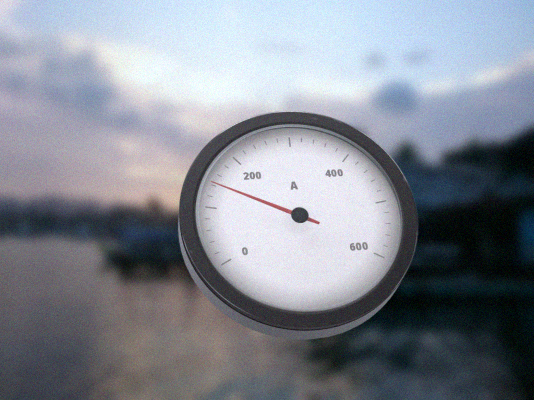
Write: 140A
